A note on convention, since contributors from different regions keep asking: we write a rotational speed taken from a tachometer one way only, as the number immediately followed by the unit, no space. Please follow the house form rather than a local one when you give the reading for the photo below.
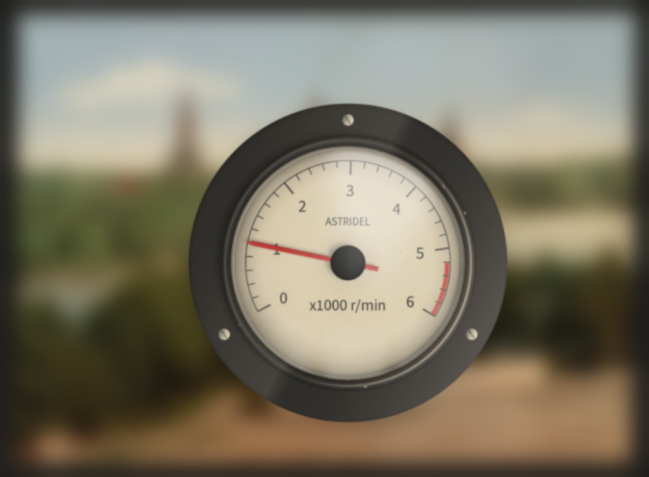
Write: 1000rpm
